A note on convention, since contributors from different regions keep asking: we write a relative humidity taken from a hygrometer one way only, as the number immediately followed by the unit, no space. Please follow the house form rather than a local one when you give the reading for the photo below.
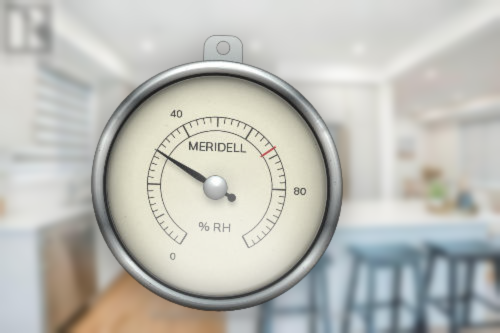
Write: 30%
